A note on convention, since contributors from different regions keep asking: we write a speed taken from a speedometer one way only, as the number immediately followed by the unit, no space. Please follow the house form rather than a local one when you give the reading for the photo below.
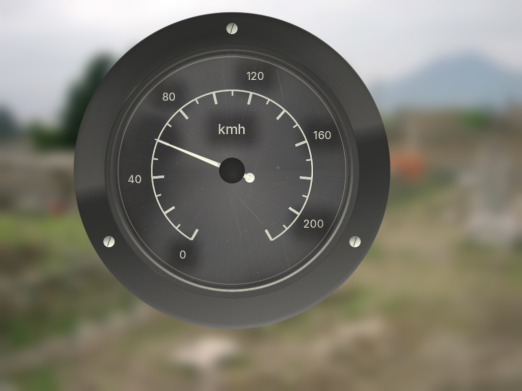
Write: 60km/h
